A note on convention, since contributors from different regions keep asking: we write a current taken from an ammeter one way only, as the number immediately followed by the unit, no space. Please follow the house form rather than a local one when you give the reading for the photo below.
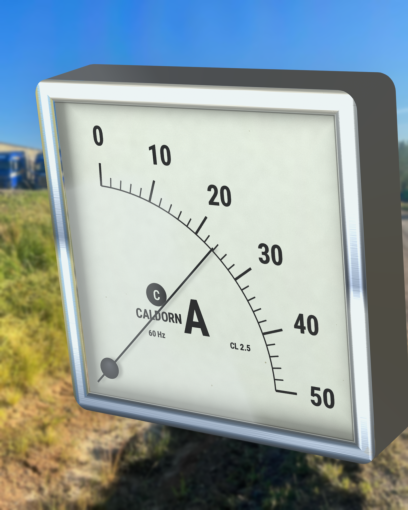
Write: 24A
